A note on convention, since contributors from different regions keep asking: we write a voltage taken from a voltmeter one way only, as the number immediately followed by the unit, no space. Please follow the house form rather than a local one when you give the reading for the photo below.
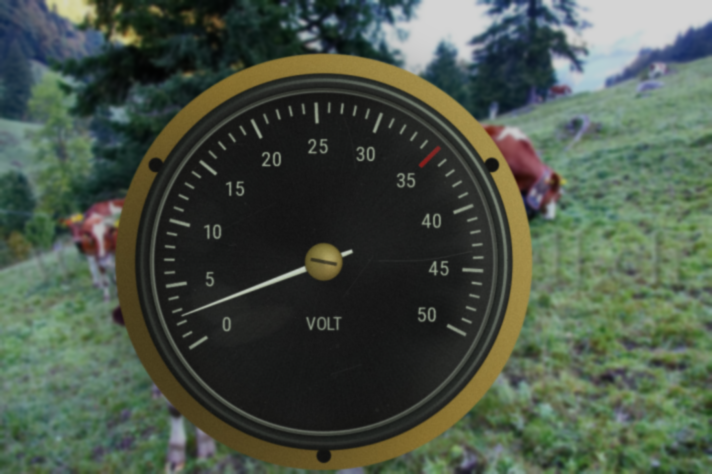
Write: 2.5V
